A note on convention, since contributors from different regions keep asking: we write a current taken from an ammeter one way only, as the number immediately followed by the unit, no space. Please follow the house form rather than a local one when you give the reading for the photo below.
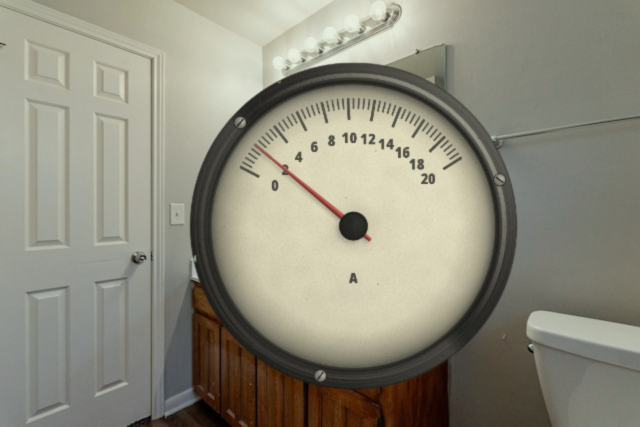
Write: 2A
